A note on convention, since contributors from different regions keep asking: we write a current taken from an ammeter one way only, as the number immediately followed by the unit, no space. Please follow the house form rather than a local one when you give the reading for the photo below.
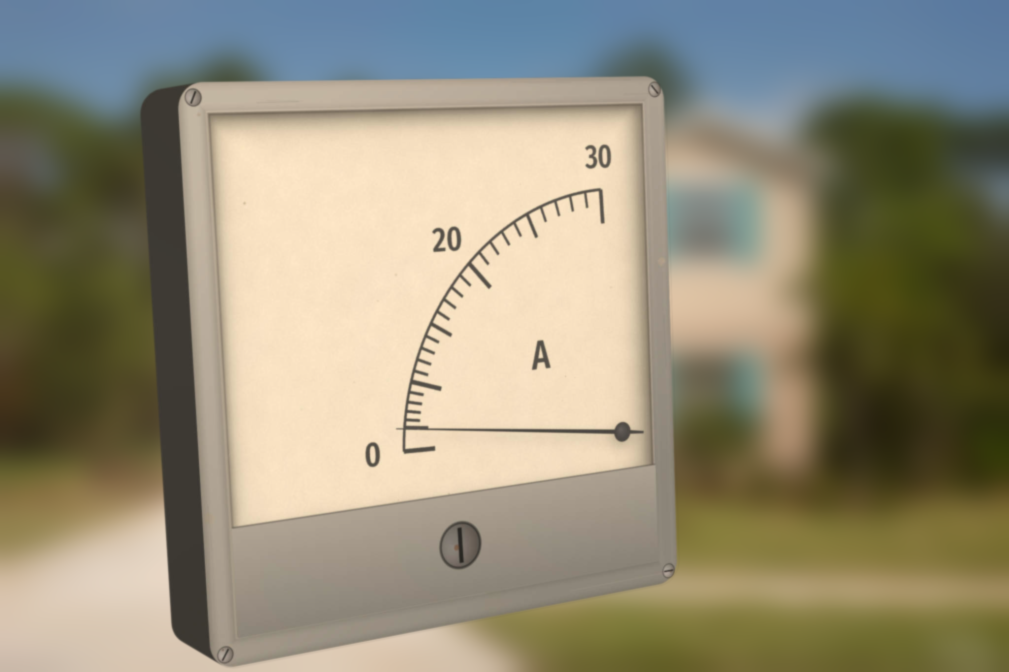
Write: 5A
